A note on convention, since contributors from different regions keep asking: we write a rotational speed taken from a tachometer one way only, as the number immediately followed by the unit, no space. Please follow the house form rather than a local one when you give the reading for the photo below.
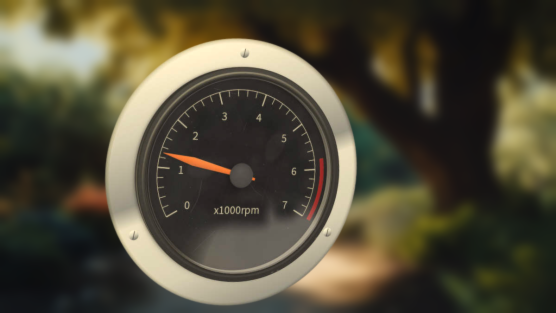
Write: 1300rpm
